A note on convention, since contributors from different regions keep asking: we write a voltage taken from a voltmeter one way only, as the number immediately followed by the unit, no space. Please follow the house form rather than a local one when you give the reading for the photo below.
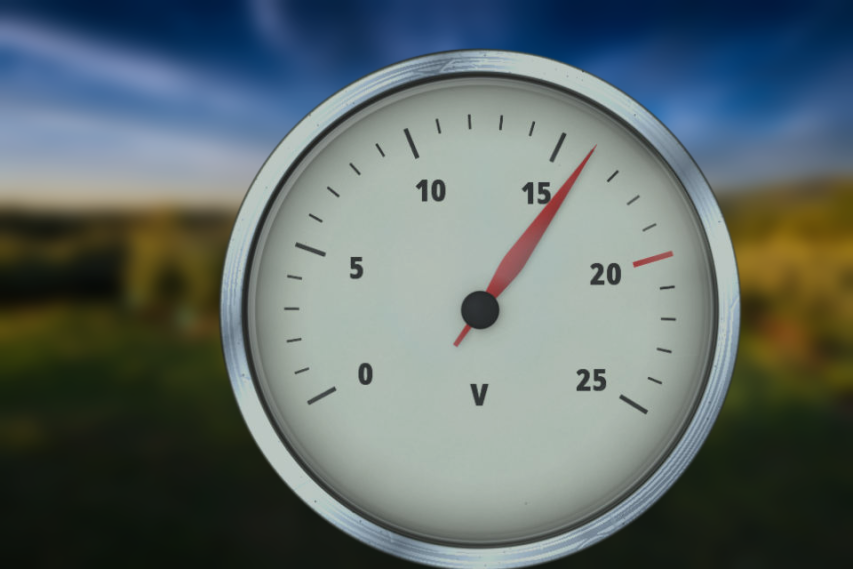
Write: 16V
